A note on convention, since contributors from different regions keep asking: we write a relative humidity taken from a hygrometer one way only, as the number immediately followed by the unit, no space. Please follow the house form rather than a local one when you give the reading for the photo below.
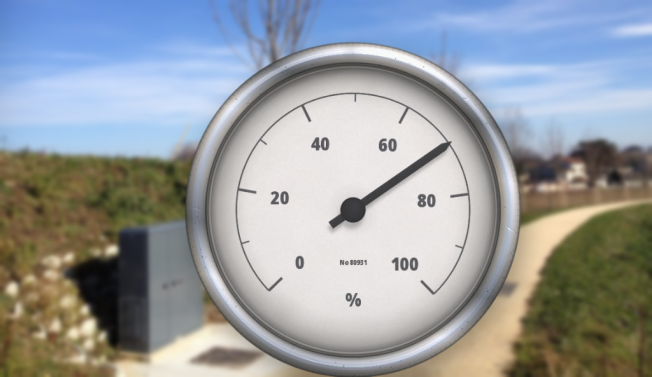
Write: 70%
